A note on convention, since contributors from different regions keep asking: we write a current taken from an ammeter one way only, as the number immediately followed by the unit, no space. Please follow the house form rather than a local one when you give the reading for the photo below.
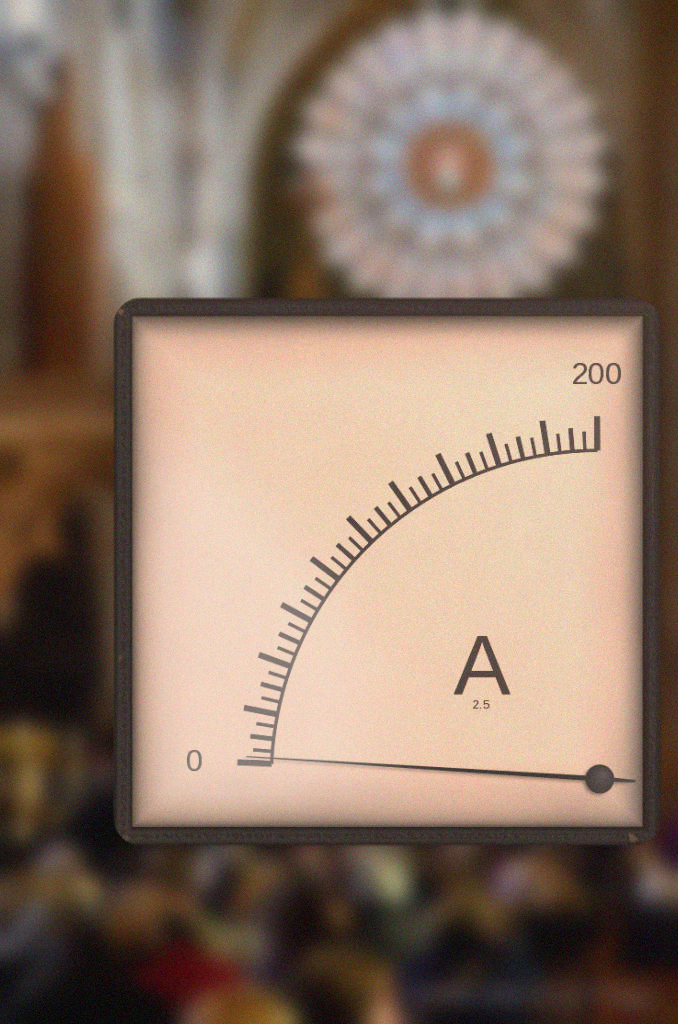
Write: 2.5A
